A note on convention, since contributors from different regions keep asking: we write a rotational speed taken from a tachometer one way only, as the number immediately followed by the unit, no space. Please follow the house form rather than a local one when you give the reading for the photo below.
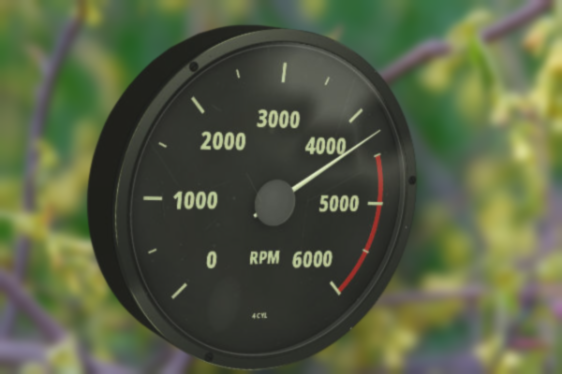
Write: 4250rpm
